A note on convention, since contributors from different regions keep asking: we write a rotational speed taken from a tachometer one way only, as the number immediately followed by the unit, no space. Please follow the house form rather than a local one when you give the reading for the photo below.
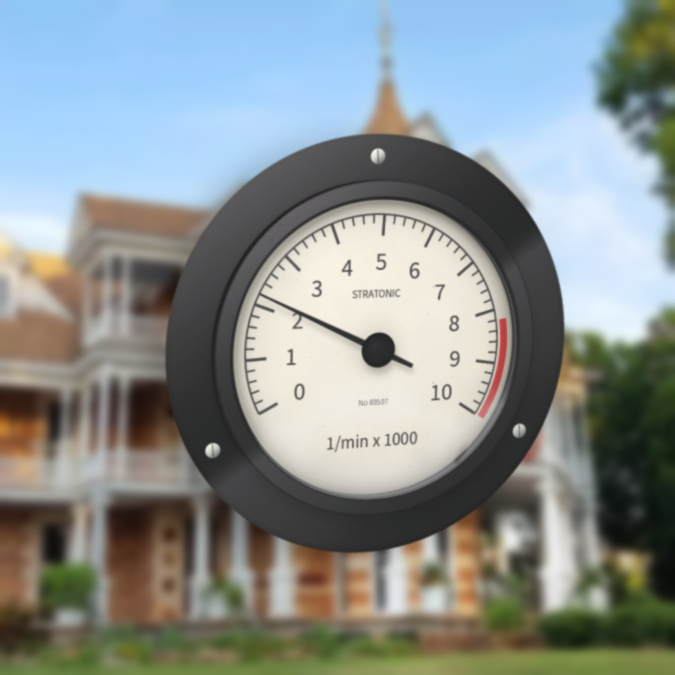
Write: 2200rpm
